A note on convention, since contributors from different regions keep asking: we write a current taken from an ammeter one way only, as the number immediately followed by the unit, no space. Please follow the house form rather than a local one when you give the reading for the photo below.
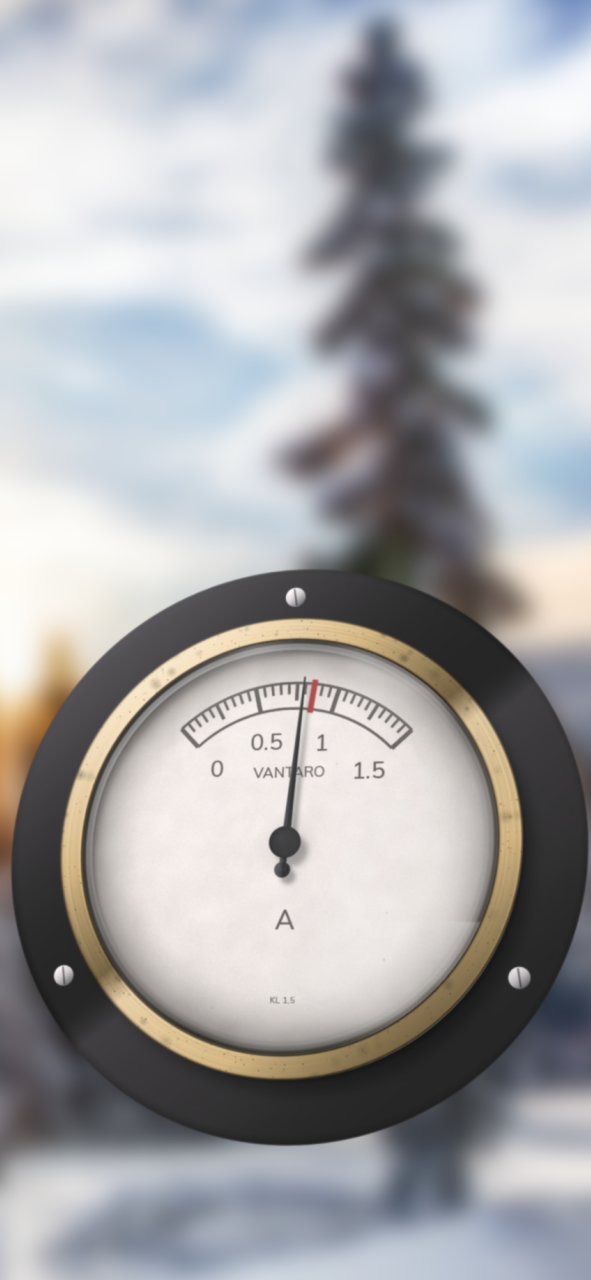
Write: 0.8A
